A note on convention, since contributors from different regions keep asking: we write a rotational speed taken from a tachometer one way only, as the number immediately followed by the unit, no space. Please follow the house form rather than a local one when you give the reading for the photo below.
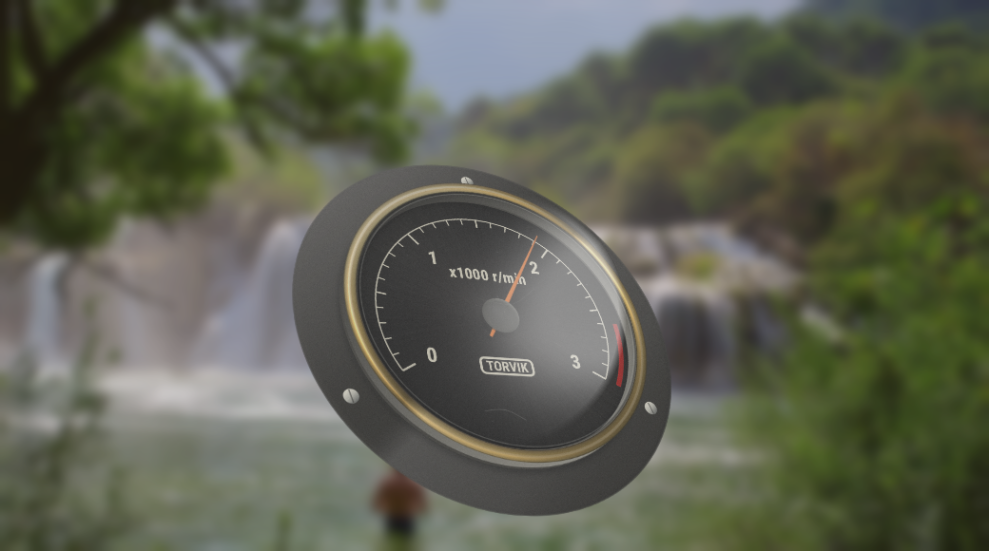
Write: 1900rpm
